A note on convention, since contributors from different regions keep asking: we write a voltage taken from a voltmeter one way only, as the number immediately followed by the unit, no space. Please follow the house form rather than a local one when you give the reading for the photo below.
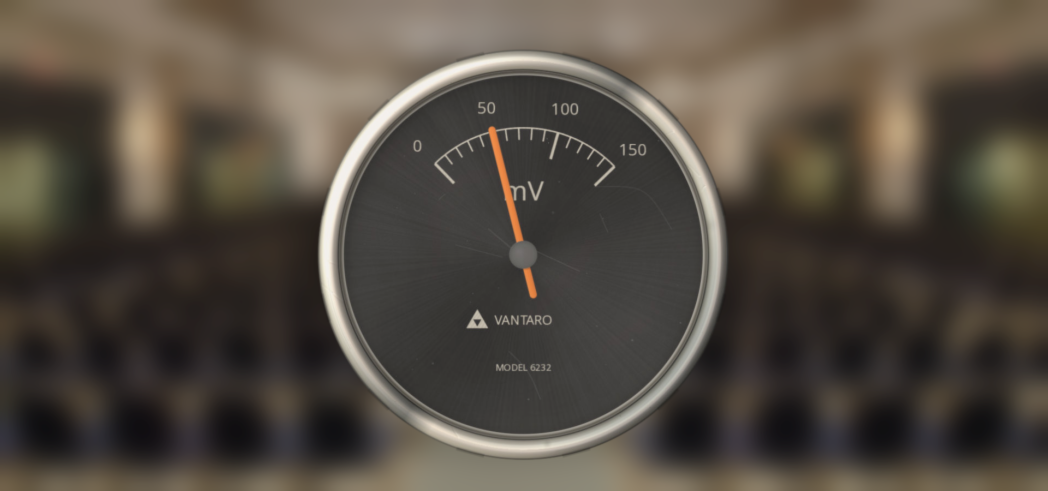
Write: 50mV
